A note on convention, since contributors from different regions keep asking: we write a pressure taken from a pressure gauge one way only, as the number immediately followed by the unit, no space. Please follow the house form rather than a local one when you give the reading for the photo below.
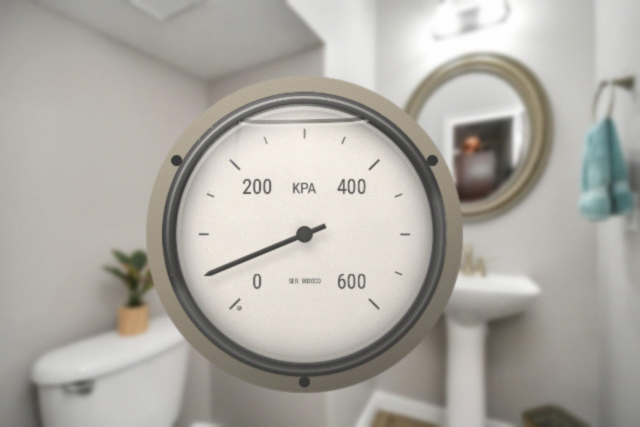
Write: 50kPa
